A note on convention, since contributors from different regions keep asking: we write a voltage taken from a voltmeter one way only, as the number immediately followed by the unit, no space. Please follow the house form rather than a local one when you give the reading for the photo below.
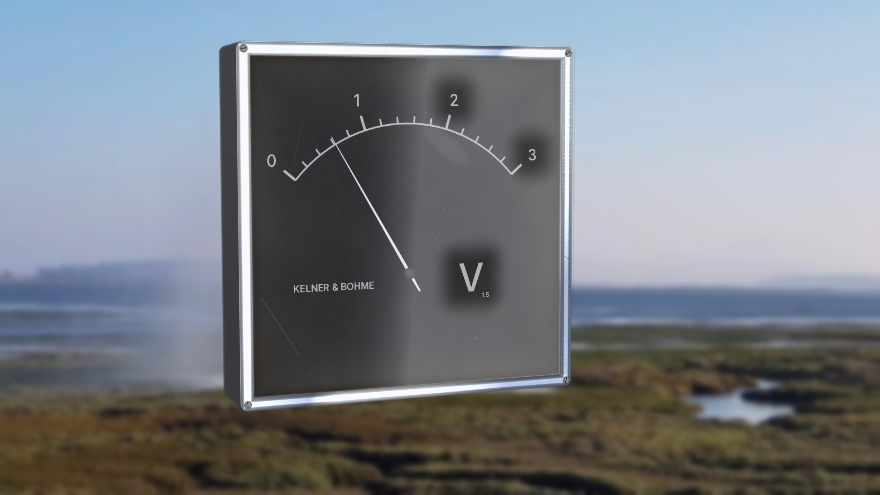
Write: 0.6V
